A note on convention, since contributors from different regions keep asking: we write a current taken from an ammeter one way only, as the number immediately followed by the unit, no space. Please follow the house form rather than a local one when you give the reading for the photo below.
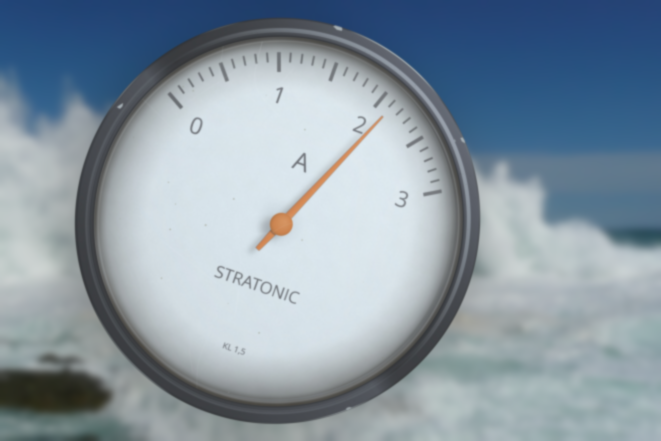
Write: 2.1A
